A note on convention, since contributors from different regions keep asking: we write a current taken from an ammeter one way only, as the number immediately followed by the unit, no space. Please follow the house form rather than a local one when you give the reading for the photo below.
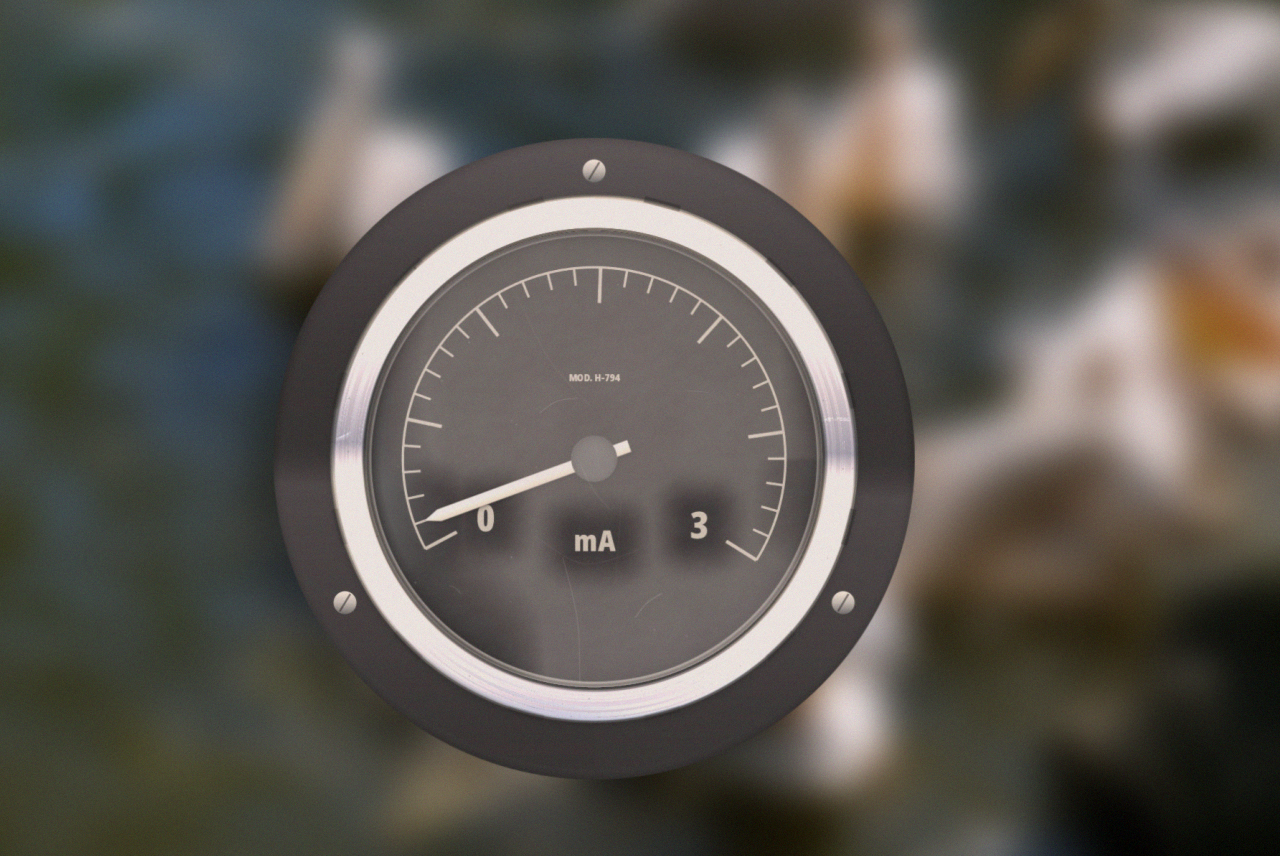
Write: 0.1mA
